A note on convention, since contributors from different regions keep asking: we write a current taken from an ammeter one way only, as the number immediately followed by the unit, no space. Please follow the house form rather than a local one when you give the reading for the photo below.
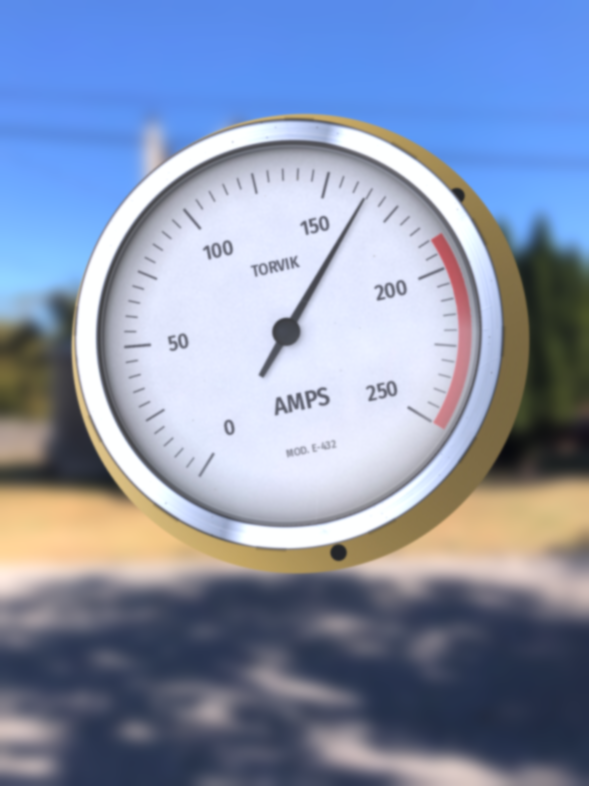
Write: 165A
